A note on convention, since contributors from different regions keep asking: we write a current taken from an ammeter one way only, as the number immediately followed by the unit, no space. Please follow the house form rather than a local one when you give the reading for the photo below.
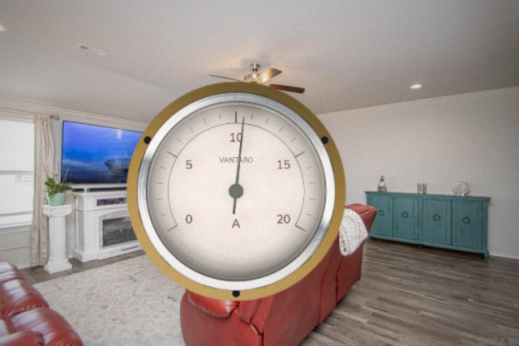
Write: 10.5A
